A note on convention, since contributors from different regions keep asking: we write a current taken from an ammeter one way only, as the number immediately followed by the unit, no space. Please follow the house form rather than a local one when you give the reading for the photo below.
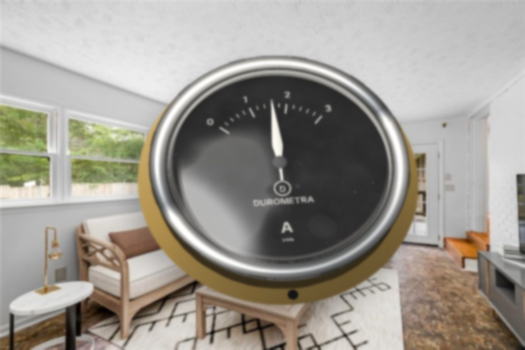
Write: 1.6A
